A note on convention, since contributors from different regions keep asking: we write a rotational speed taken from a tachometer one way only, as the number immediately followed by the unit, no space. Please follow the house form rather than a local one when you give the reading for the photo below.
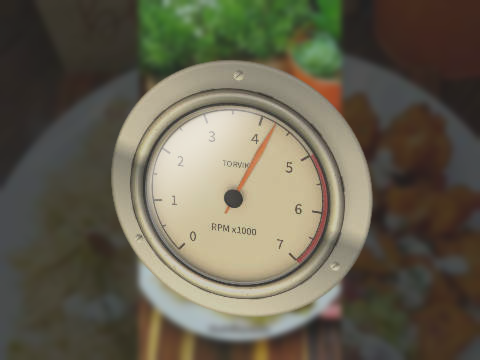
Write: 4250rpm
